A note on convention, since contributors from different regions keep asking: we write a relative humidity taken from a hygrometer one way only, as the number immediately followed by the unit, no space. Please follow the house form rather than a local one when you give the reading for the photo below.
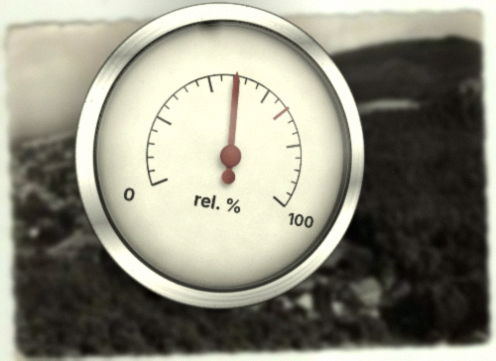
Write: 48%
